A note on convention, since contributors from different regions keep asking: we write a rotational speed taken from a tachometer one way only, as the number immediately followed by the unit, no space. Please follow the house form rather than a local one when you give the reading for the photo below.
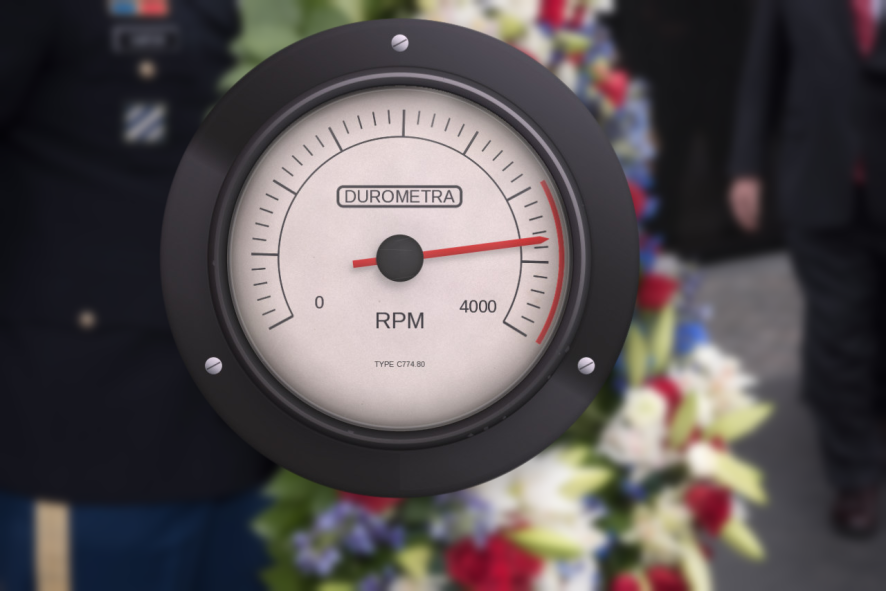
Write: 3350rpm
